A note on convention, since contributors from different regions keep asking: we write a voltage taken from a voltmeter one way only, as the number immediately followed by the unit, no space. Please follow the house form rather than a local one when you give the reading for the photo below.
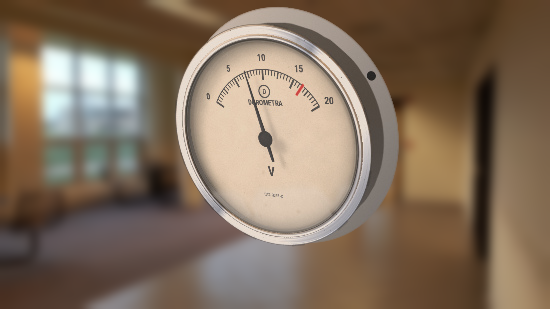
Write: 7.5V
